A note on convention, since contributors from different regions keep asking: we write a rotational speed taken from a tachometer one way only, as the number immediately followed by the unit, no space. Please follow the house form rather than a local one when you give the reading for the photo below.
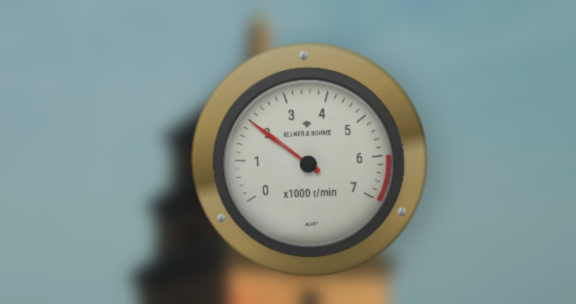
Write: 2000rpm
